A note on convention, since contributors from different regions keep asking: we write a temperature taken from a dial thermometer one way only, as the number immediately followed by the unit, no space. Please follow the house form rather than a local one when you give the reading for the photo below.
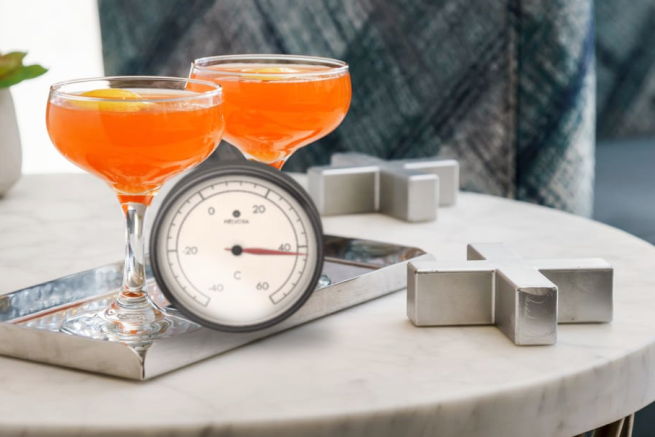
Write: 42°C
